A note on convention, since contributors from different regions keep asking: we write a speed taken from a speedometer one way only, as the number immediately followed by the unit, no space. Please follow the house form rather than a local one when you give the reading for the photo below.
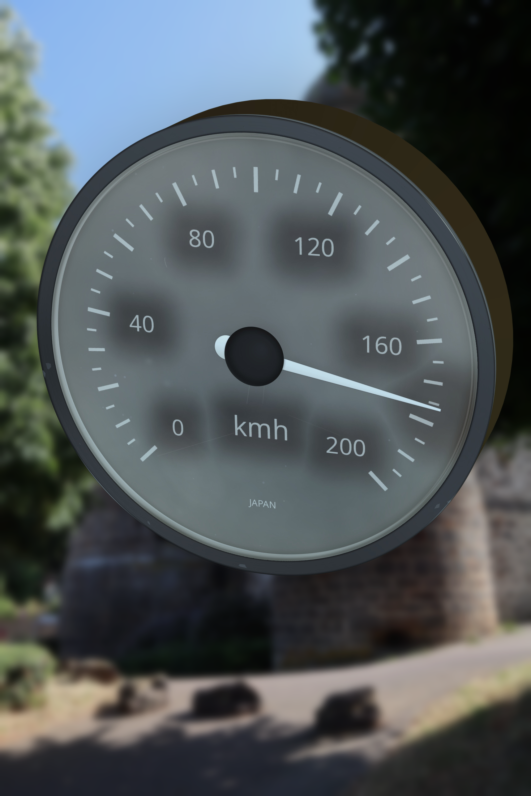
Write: 175km/h
